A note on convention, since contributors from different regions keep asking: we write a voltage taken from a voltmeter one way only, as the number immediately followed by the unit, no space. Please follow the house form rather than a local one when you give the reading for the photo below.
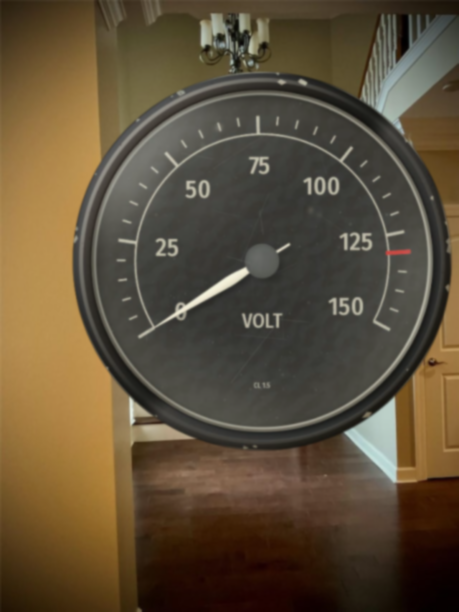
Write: 0V
